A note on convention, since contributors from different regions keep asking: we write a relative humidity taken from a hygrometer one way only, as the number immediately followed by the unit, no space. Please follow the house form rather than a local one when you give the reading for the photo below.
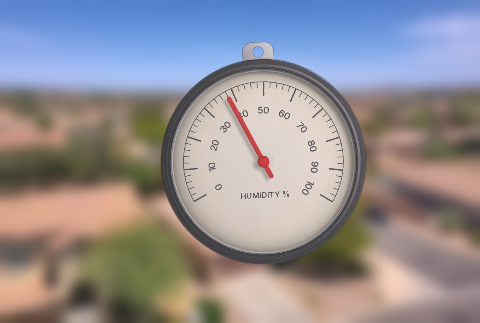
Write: 38%
